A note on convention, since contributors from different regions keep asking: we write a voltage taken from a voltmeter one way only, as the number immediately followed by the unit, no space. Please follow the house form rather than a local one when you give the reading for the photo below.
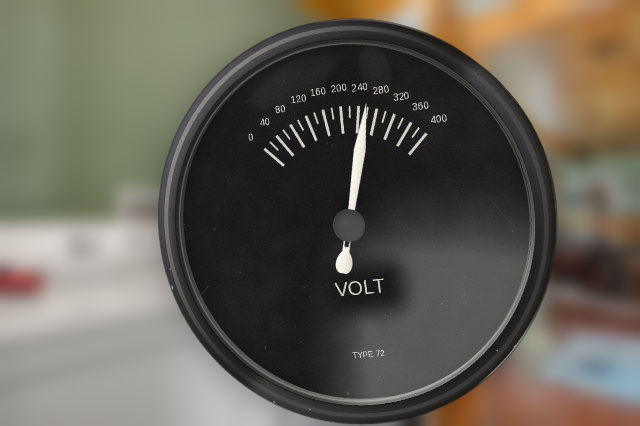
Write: 260V
